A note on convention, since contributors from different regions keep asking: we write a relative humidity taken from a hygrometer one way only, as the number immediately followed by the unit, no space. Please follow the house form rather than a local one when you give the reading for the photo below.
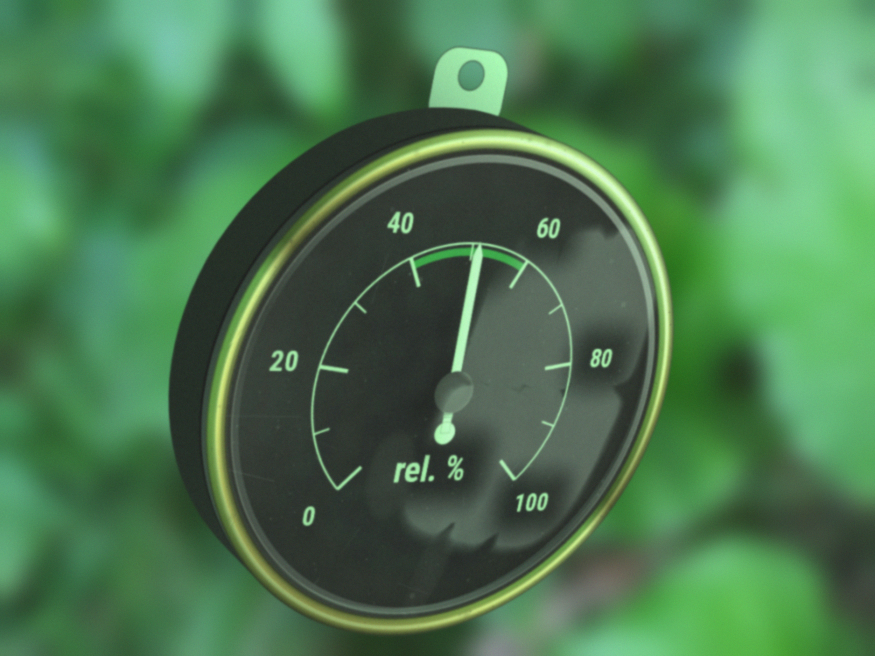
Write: 50%
